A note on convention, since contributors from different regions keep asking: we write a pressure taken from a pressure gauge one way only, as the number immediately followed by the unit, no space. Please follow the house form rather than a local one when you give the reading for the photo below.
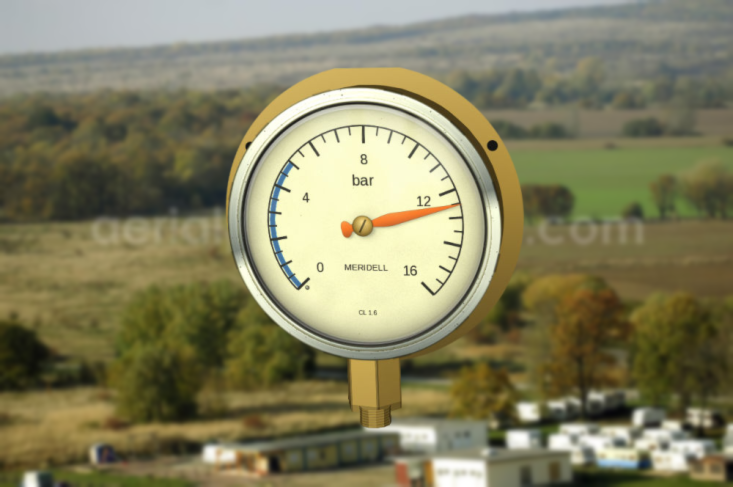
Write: 12.5bar
